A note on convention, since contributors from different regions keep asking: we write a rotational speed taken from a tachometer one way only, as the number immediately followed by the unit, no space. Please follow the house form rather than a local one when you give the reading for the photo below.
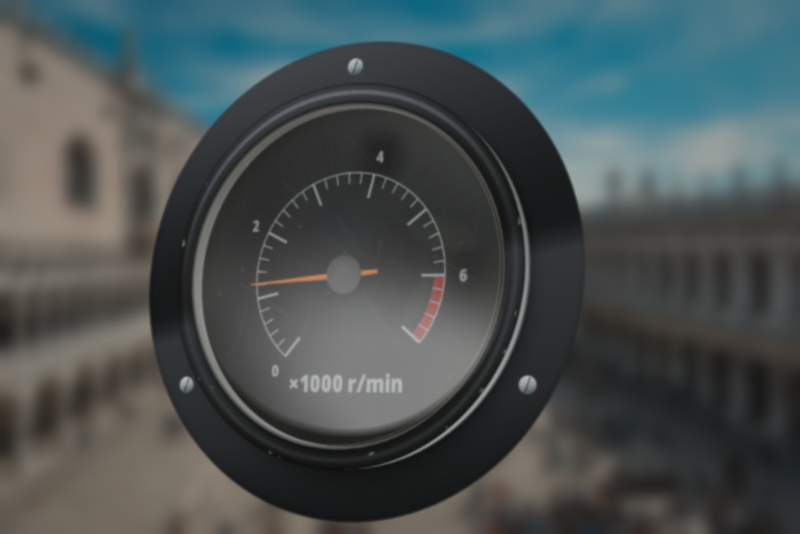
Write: 1200rpm
